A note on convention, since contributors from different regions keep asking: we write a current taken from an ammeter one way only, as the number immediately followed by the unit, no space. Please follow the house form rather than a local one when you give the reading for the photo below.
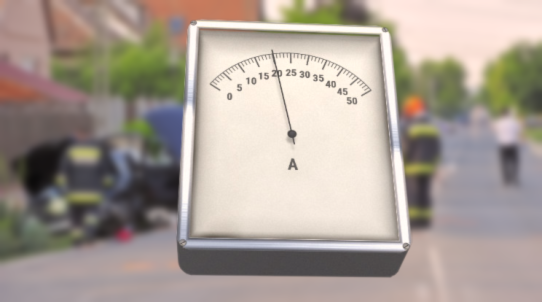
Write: 20A
